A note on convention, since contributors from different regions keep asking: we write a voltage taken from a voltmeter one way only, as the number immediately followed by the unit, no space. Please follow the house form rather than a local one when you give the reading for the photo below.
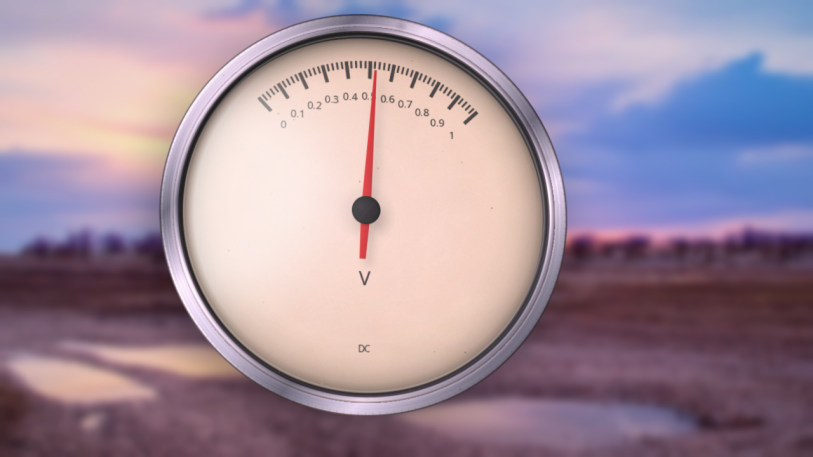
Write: 0.52V
